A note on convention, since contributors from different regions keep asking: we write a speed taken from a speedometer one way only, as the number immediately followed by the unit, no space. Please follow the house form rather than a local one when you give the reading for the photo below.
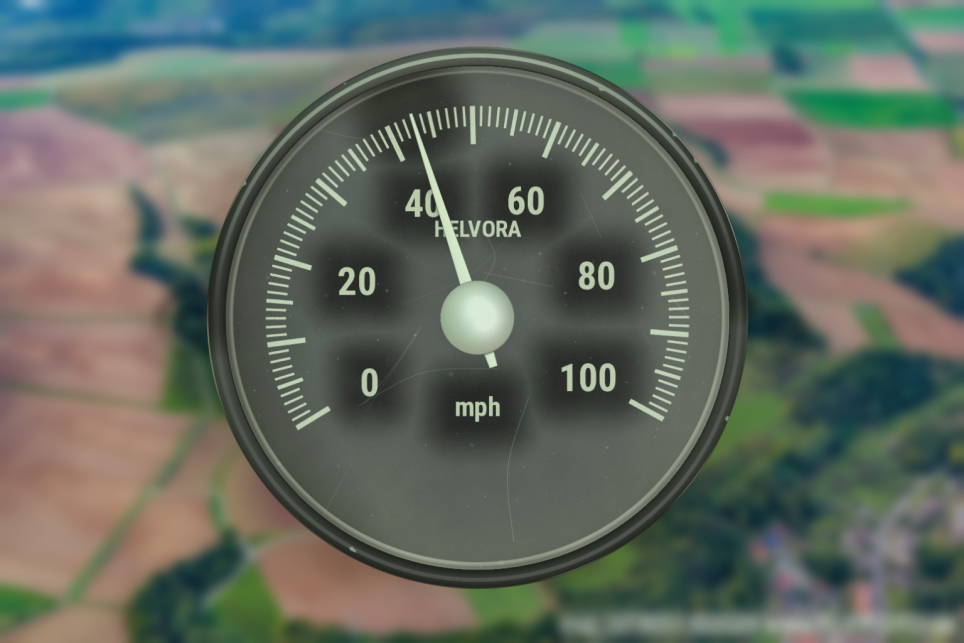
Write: 43mph
